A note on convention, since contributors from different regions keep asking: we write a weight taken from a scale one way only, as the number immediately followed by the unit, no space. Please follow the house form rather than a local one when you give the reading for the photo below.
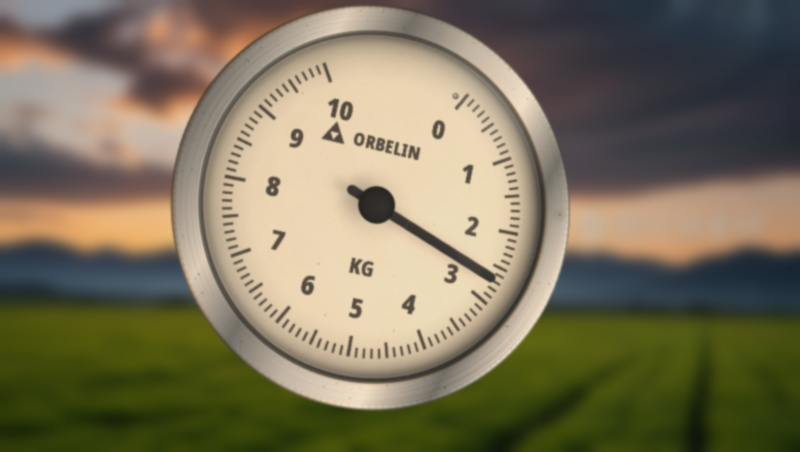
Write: 2.7kg
